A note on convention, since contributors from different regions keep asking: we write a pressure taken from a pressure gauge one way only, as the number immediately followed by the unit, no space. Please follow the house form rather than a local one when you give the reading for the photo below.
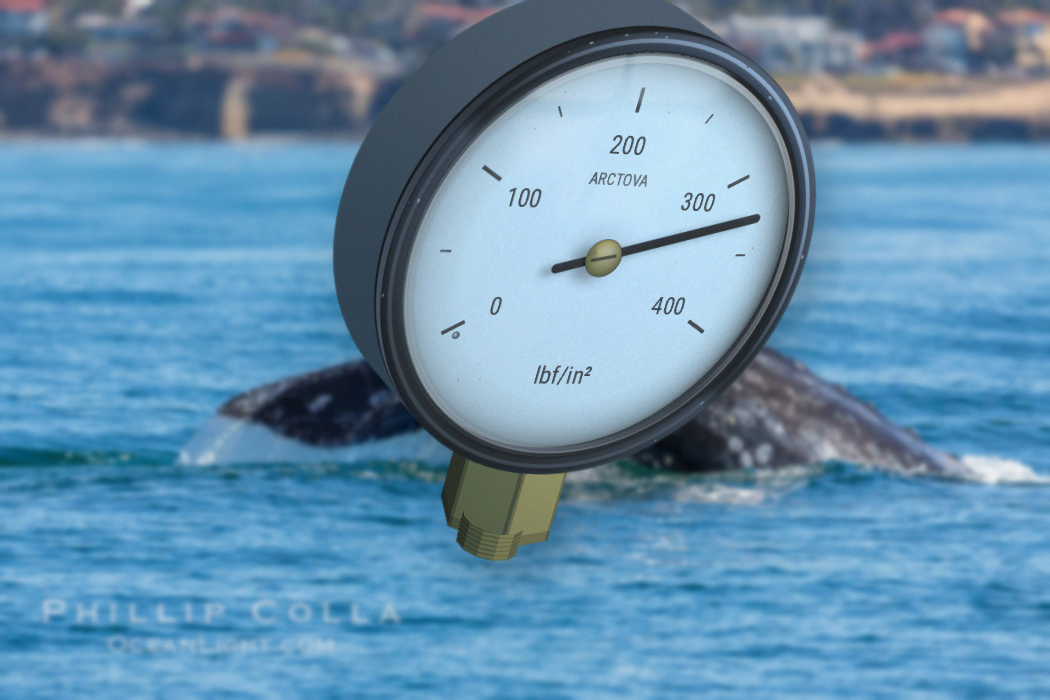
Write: 325psi
